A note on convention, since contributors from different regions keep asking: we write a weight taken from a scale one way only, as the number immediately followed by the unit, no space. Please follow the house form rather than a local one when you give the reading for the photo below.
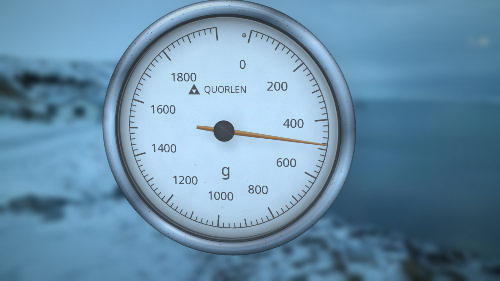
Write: 480g
